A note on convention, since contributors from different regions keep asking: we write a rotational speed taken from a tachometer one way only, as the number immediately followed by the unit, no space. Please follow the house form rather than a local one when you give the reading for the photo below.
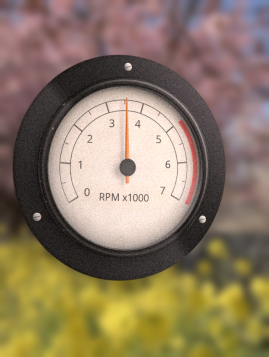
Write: 3500rpm
